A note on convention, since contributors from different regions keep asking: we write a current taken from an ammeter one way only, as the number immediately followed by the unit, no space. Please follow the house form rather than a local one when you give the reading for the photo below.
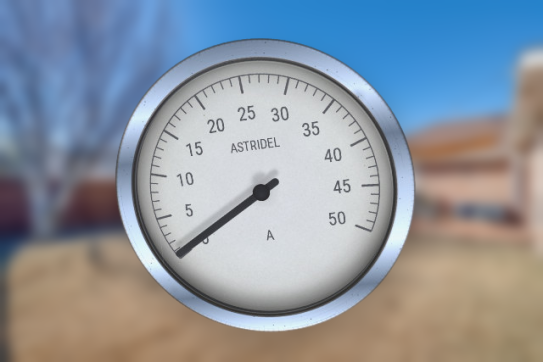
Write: 0.5A
